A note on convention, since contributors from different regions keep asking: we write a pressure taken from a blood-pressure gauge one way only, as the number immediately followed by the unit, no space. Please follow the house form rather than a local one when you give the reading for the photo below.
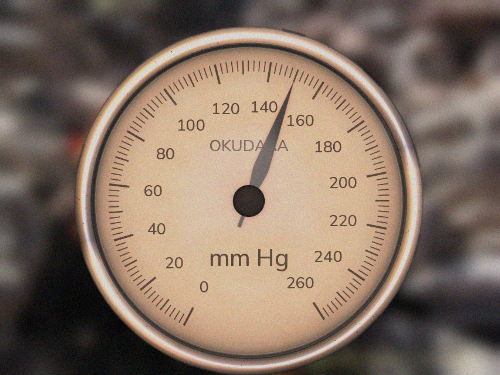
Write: 150mmHg
